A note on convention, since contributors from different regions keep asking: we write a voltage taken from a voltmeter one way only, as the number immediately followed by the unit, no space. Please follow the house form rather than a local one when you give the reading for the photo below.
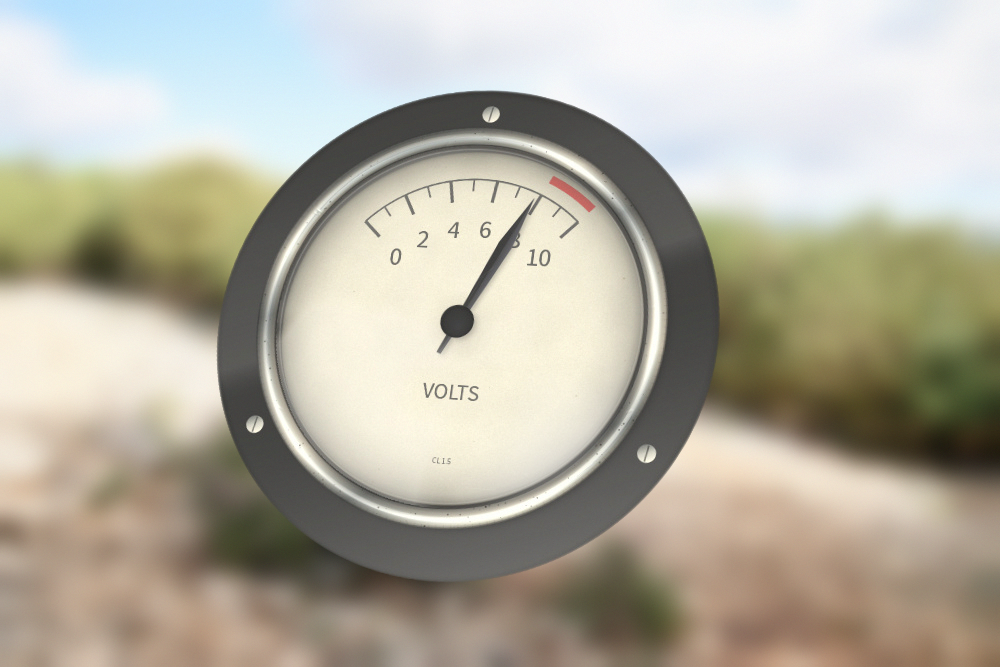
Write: 8V
